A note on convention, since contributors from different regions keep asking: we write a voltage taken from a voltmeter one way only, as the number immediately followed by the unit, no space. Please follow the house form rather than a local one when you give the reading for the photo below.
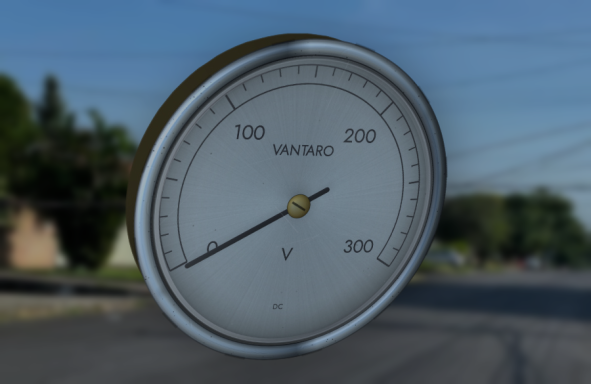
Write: 0V
